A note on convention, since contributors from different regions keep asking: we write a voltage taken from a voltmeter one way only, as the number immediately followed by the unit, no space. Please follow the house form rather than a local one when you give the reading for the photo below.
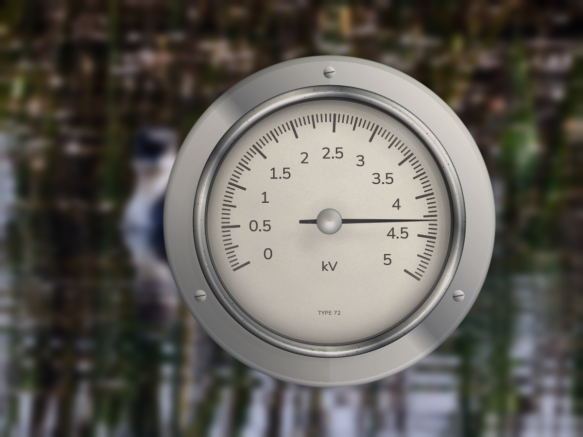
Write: 4.3kV
